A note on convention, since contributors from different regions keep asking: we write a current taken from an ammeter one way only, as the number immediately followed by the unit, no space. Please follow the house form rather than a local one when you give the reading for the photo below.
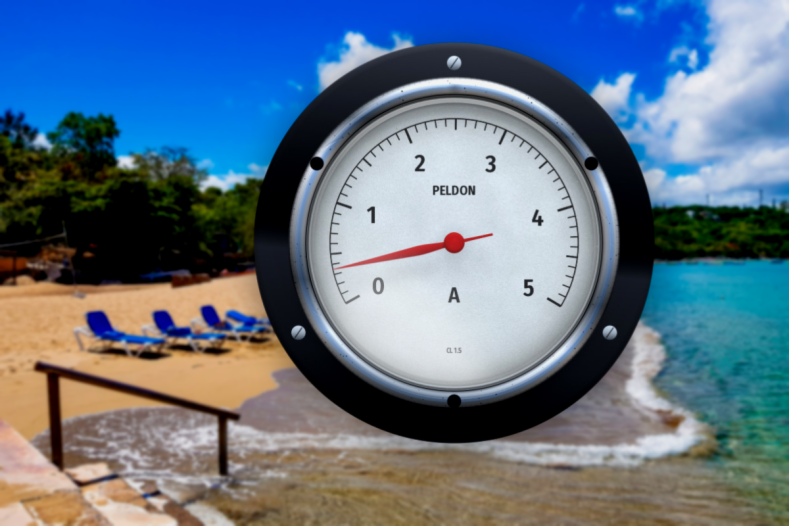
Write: 0.35A
